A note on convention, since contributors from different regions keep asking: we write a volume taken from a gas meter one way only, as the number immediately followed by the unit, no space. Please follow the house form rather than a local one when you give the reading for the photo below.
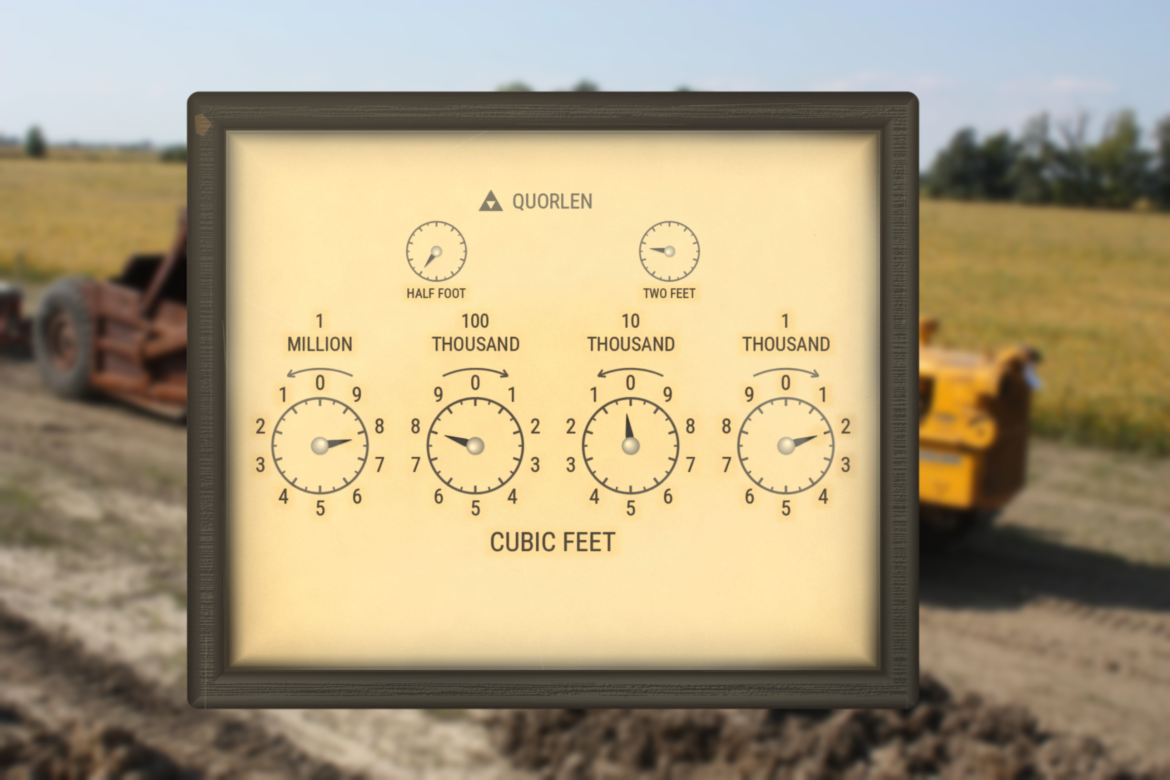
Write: 780200ft³
